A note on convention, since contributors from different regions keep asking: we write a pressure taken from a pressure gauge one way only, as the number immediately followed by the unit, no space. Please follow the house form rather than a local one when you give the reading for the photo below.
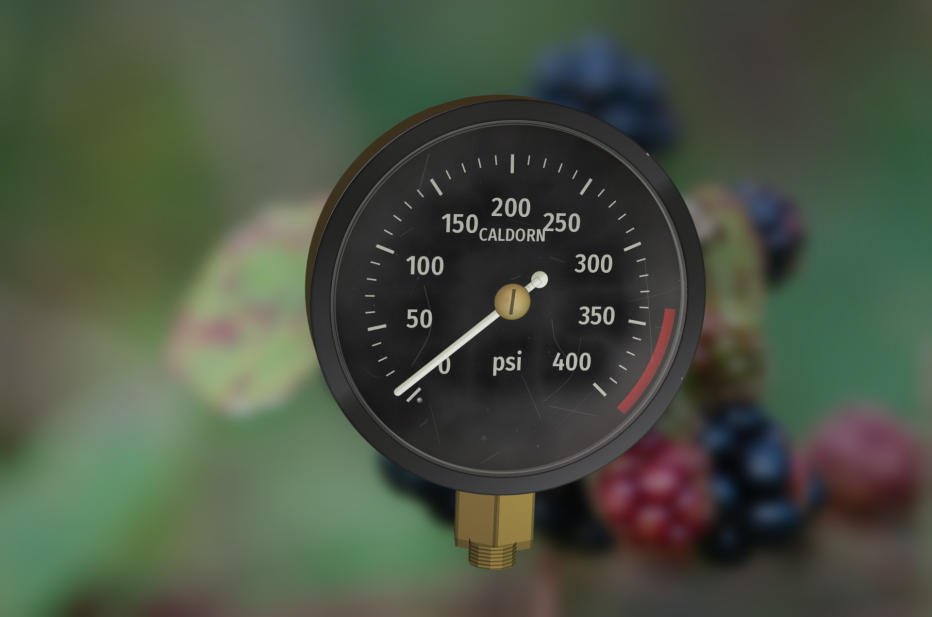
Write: 10psi
